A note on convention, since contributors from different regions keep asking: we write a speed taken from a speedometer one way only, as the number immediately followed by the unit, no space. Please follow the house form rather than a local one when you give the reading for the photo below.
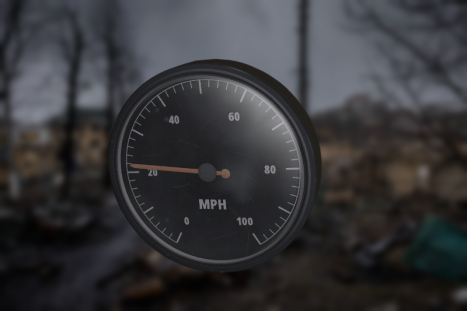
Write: 22mph
